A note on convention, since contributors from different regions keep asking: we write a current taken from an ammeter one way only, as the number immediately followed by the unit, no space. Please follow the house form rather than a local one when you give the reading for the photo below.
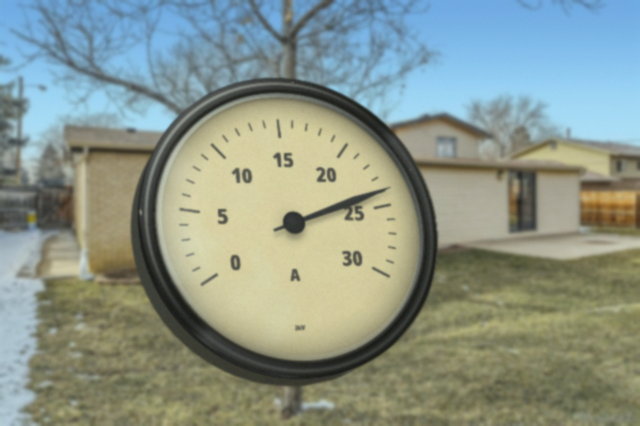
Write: 24A
